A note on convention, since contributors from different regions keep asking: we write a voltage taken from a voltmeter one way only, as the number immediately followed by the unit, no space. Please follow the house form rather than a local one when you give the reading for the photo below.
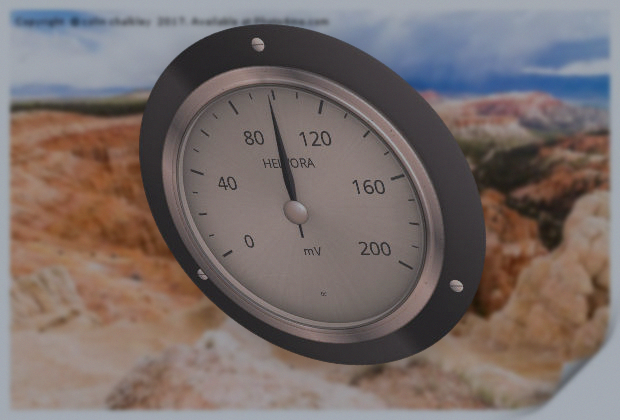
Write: 100mV
